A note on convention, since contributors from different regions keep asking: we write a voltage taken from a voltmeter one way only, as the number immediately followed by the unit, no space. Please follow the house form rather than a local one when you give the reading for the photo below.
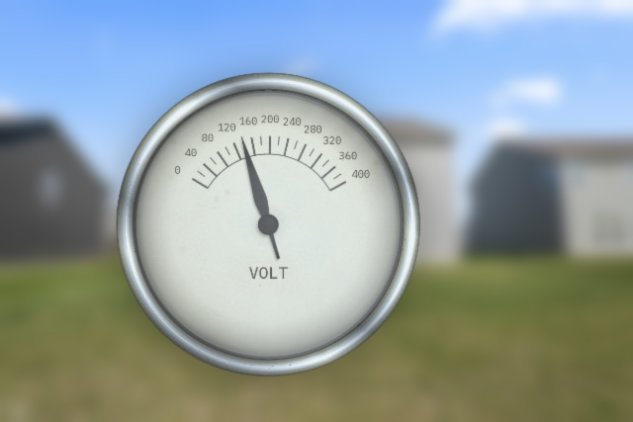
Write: 140V
